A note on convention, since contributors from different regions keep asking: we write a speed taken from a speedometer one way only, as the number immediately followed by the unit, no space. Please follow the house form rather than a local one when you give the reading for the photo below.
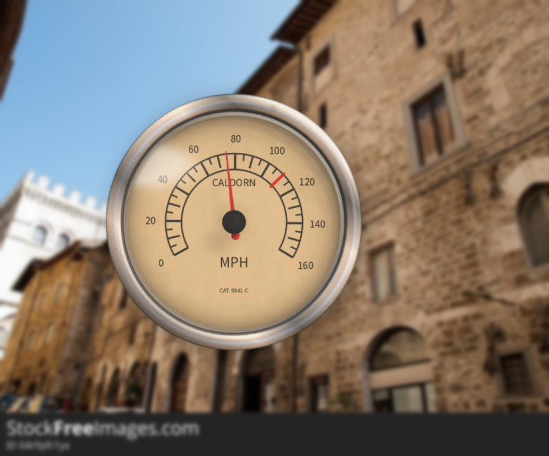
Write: 75mph
